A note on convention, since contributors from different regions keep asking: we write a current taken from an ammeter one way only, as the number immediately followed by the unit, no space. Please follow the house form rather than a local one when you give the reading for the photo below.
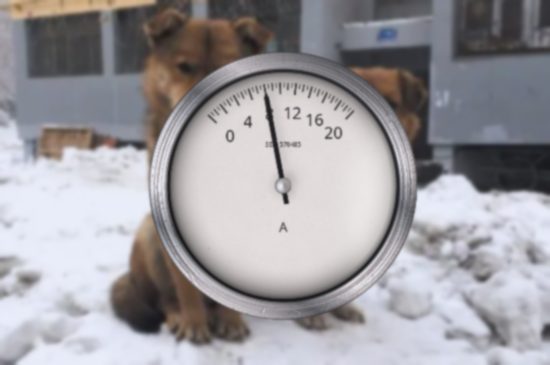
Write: 8A
